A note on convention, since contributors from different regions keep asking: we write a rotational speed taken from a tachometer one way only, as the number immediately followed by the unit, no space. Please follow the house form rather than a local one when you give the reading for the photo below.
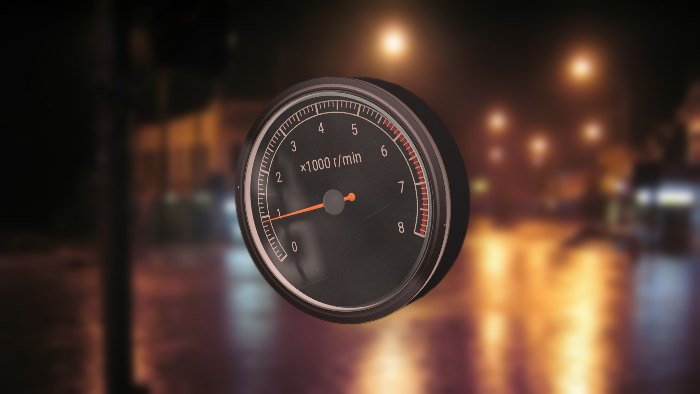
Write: 900rpm
